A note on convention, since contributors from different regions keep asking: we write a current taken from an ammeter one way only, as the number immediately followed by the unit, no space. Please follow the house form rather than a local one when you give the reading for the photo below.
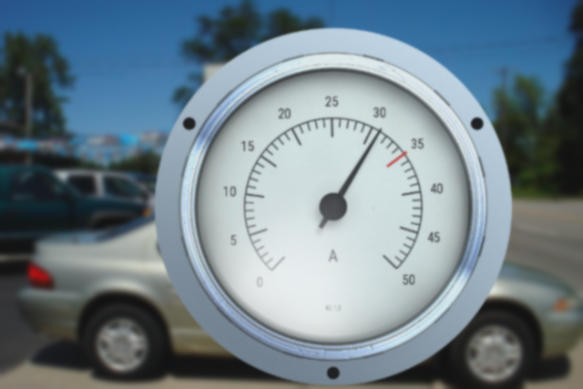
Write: 31A
